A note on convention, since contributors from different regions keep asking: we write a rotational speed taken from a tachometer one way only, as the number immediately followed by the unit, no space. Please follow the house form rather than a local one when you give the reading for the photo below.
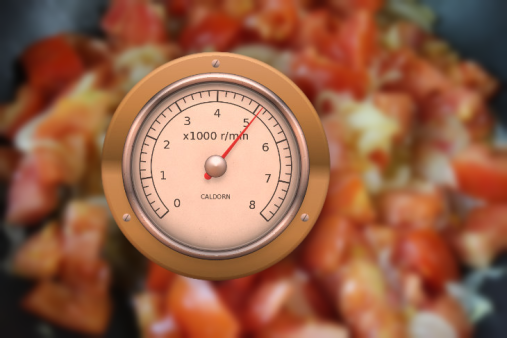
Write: 5100rpm
